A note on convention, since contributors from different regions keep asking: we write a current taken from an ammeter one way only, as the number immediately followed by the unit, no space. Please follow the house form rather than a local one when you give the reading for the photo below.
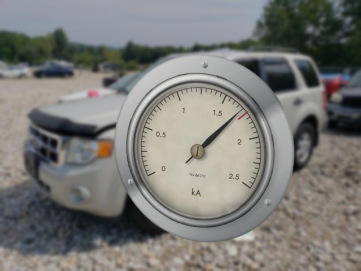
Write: 1.7kA
